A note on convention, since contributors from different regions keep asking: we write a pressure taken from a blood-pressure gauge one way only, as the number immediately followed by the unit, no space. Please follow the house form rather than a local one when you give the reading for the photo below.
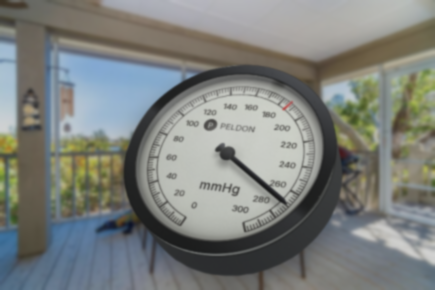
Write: 270mmHg
